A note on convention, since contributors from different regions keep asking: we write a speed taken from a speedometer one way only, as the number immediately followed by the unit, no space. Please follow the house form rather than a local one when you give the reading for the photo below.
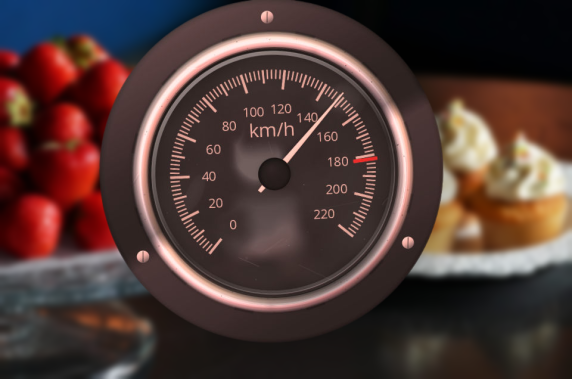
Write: 148km/h
